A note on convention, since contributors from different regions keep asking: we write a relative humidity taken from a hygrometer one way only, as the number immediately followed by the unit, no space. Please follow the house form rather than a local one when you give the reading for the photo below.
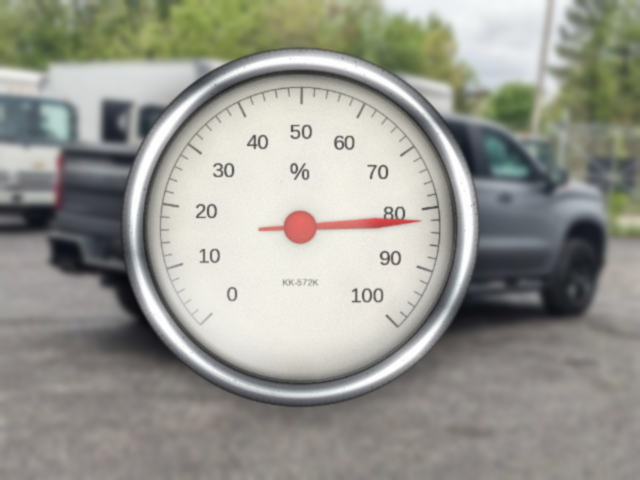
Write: 82%
